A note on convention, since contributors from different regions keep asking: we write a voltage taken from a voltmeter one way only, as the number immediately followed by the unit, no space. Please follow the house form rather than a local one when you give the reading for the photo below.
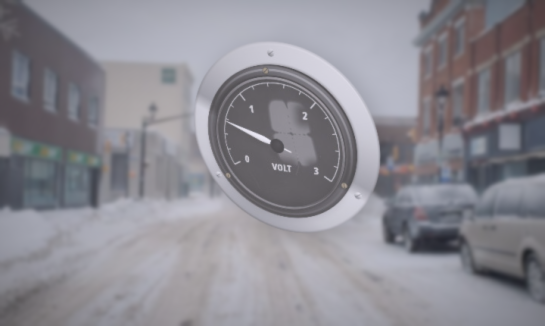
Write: 0.6V
